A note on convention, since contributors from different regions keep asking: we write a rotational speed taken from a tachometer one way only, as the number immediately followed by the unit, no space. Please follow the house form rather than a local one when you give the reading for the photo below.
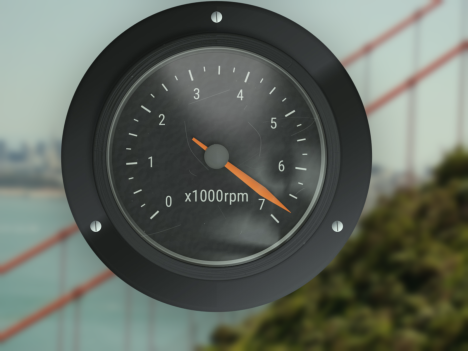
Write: 6750rpm
